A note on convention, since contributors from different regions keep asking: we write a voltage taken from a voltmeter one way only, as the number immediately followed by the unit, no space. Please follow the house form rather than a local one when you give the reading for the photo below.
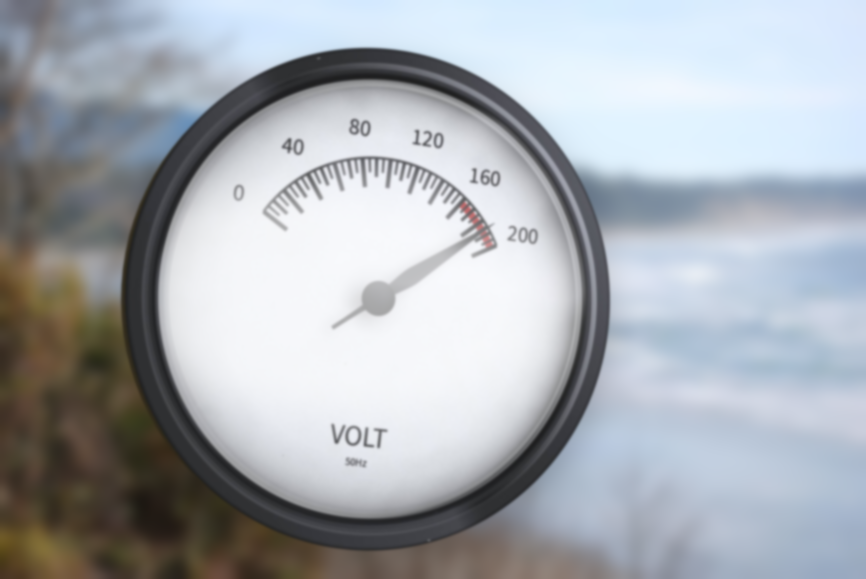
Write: 185V
